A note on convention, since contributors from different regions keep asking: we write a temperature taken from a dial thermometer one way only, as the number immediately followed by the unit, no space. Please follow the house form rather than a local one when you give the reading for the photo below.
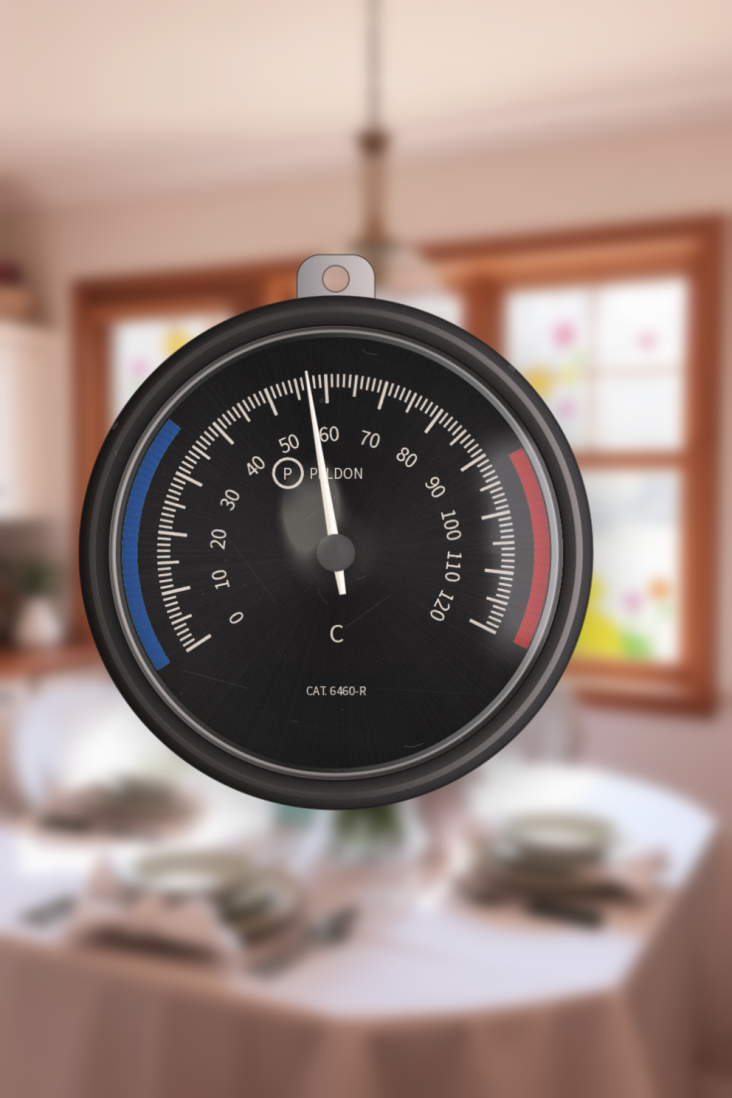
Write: 57°C
